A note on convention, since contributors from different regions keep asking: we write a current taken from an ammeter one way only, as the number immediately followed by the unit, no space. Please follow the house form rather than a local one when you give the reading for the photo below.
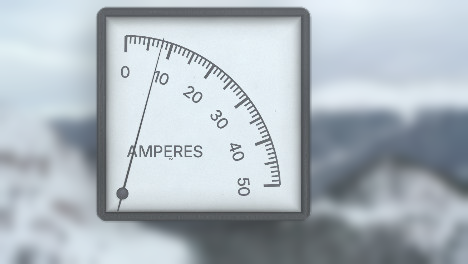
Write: 8A
